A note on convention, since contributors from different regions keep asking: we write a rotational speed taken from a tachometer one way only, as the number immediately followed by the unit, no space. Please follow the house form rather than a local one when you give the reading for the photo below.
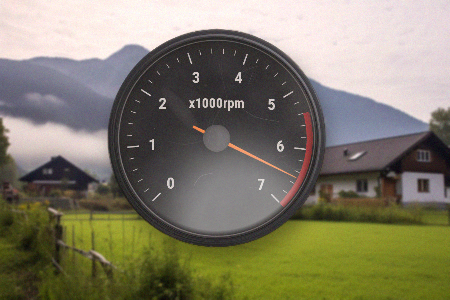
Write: 6500rpm
